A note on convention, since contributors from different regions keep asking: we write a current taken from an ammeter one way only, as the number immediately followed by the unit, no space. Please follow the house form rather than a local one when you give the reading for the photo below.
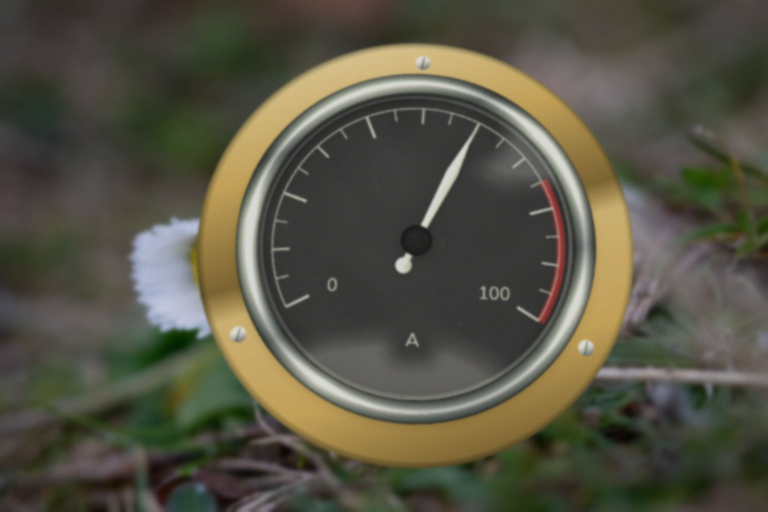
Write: 60A
